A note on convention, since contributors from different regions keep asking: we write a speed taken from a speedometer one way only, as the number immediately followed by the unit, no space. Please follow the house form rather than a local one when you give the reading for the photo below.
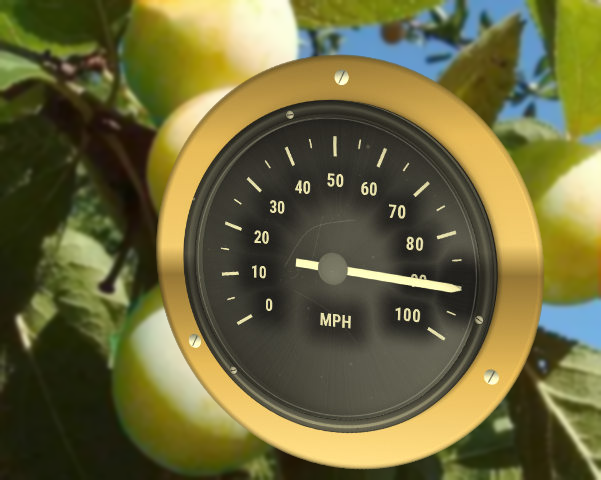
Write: 90mph
